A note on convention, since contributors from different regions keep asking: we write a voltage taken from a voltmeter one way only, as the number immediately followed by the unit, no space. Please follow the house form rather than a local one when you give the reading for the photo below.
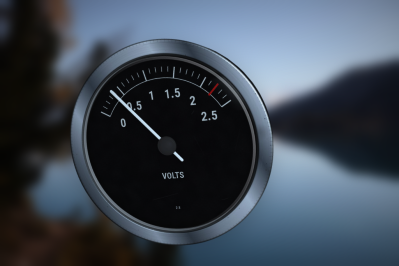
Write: 0.4V
